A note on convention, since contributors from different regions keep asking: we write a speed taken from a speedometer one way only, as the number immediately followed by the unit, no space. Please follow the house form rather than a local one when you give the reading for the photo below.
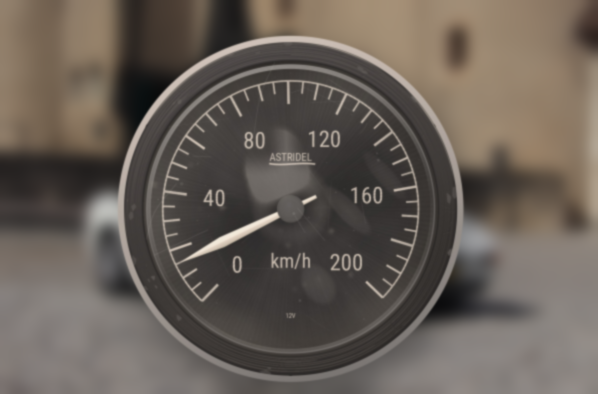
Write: 15km/h
